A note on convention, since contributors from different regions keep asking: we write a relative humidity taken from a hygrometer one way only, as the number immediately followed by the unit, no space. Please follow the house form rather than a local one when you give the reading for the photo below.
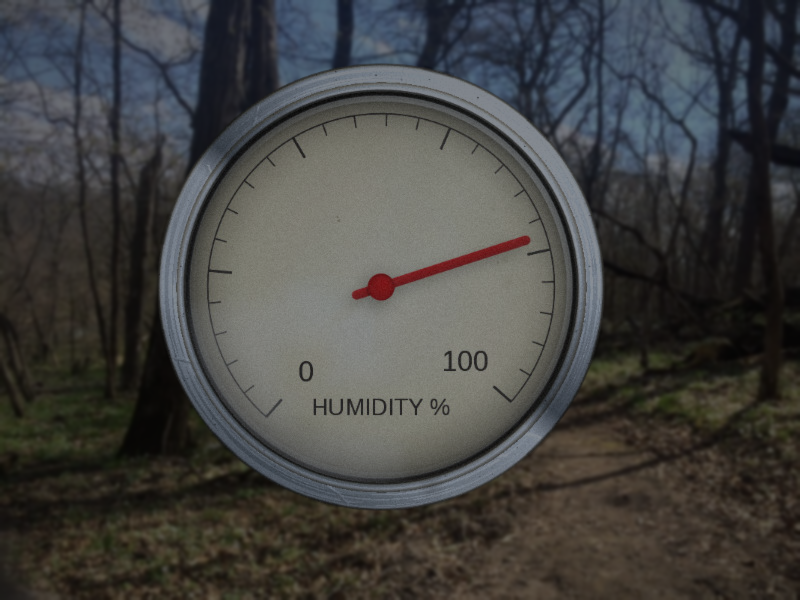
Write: 78%
